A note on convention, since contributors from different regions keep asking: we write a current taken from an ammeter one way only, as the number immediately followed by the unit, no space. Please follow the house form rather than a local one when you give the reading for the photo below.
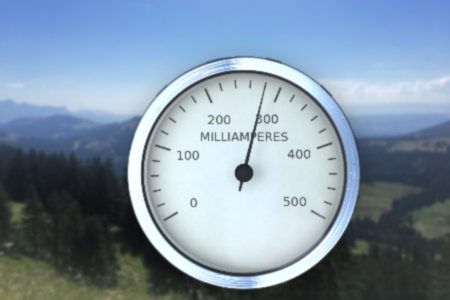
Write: 280mA
